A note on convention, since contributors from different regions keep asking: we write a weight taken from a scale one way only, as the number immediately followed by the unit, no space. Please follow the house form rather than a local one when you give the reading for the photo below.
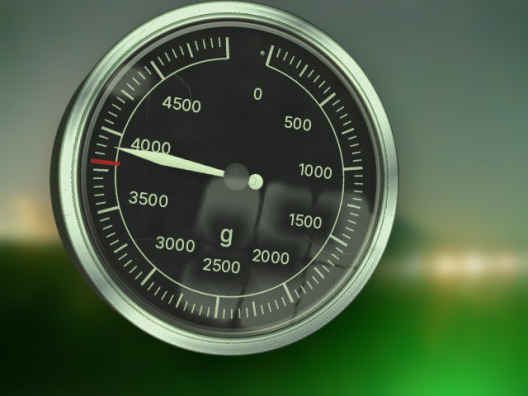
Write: 3900g
